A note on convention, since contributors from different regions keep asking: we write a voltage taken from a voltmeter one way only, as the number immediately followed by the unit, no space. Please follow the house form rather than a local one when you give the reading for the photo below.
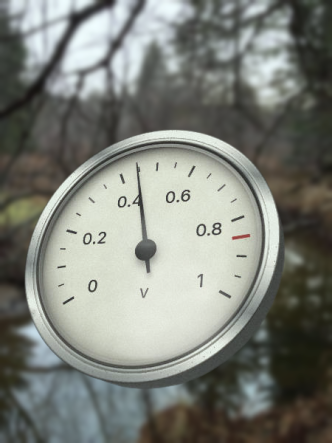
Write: 0.45V
